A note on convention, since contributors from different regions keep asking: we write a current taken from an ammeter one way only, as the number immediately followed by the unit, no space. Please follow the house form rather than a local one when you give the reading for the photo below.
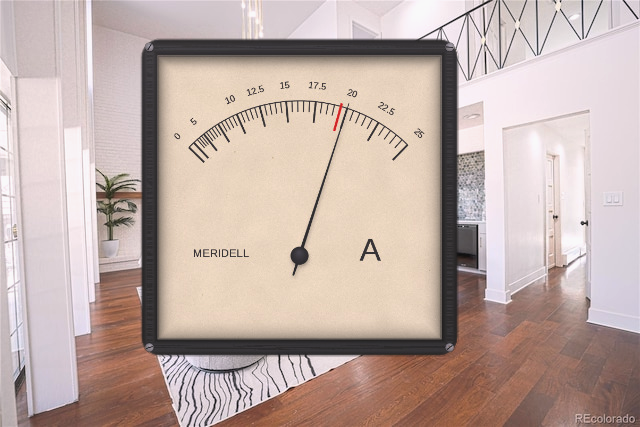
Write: 20A
